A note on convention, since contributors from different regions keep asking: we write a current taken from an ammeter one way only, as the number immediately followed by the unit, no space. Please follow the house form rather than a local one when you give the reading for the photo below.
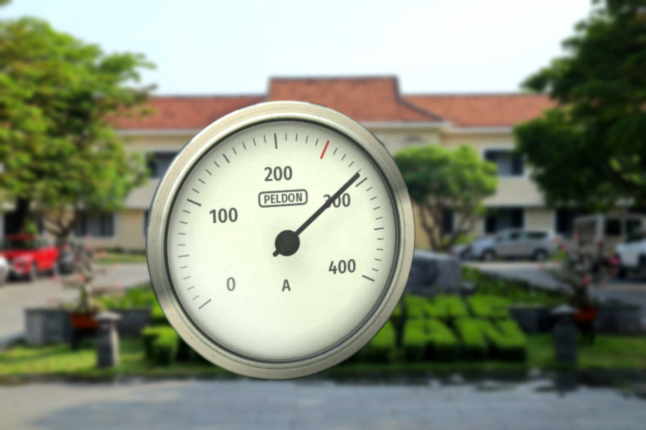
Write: 290A
